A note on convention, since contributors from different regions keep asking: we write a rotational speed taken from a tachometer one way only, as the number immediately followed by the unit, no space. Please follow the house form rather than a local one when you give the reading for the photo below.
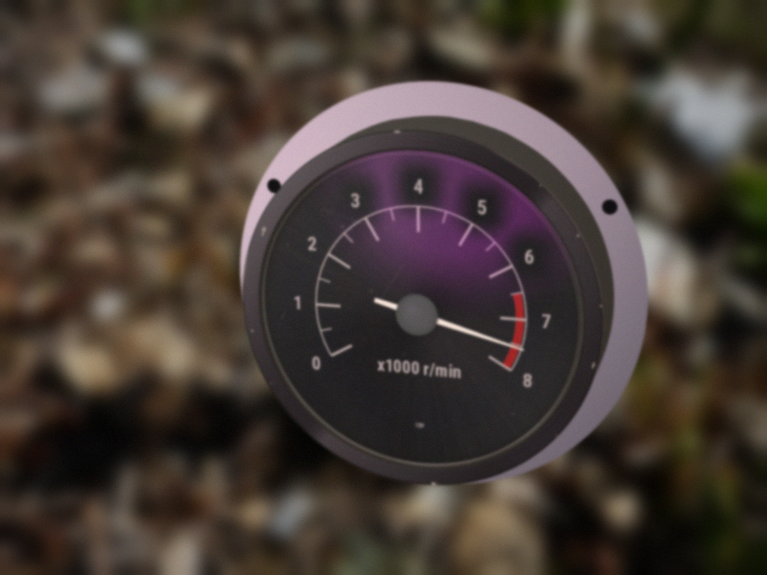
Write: 7500rpm
